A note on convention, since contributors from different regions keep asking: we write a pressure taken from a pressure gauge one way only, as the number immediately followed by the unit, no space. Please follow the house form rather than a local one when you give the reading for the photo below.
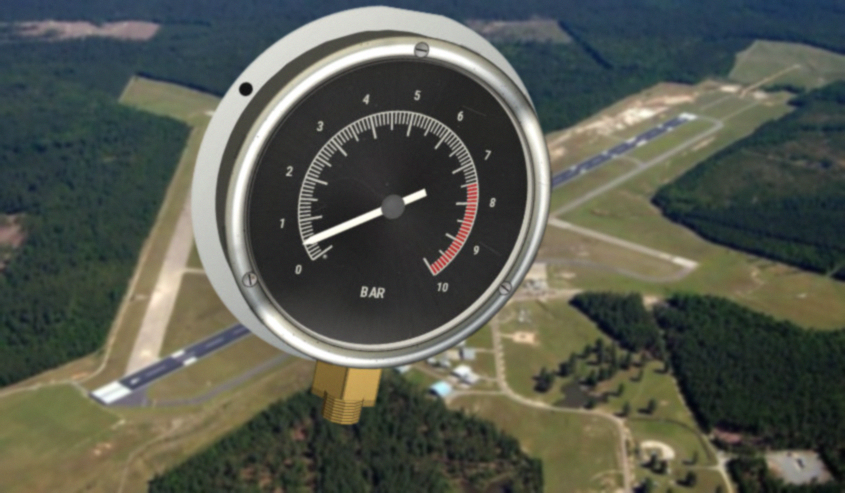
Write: 0.5bar
